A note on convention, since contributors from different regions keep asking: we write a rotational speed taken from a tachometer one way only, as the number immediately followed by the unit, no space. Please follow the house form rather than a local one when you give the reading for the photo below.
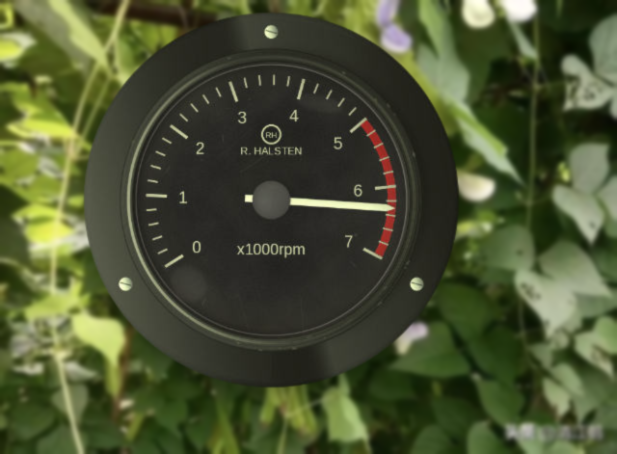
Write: 6300rpm
